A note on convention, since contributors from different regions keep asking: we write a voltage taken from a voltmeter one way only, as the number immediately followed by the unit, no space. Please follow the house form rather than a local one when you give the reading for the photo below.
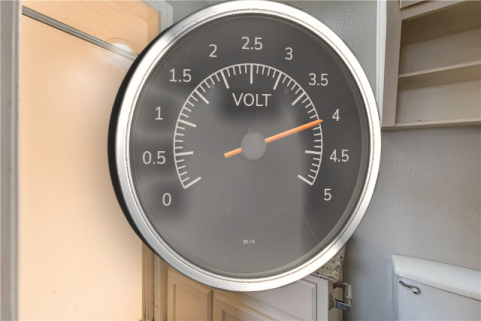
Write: 4V
